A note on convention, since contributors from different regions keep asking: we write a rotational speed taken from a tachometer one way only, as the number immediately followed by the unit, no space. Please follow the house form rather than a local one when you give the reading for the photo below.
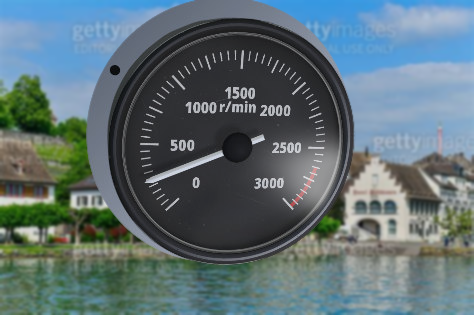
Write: 250rpm
